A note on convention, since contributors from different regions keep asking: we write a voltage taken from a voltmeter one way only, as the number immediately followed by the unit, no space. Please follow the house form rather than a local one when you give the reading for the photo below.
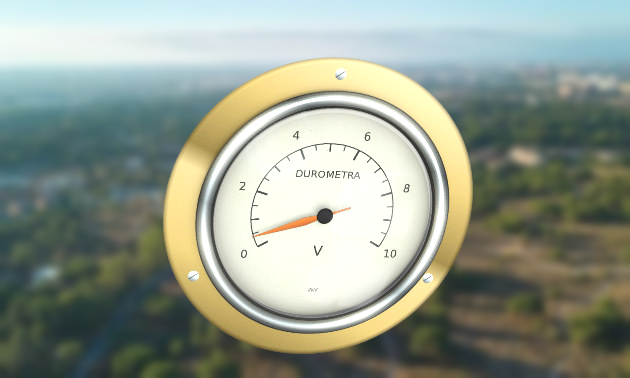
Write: 0.5V
